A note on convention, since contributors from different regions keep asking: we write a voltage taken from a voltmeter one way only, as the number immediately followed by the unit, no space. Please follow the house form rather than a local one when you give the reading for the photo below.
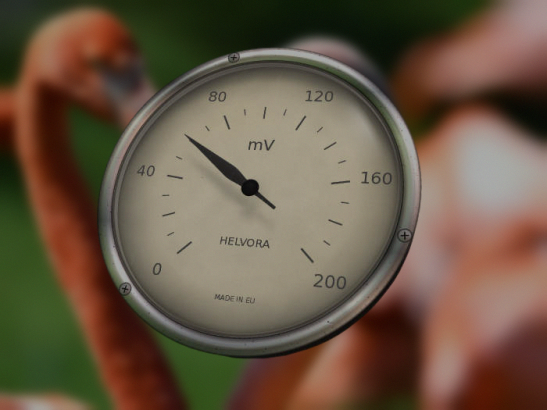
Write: 60mV
